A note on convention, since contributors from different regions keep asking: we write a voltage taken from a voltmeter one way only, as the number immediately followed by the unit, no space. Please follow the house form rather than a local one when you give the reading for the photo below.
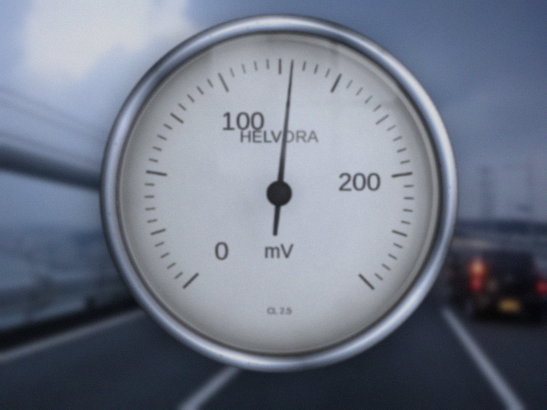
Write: 130mV
